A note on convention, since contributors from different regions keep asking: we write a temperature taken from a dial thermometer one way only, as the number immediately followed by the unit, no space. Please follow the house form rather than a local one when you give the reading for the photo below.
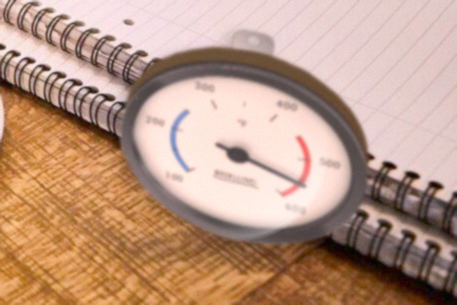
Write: 550°F
